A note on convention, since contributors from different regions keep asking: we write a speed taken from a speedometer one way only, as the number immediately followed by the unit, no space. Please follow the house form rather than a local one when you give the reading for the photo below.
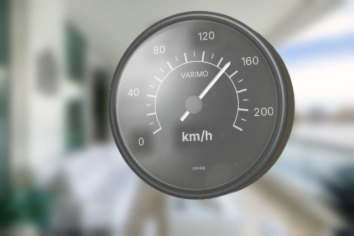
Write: 150km/h
